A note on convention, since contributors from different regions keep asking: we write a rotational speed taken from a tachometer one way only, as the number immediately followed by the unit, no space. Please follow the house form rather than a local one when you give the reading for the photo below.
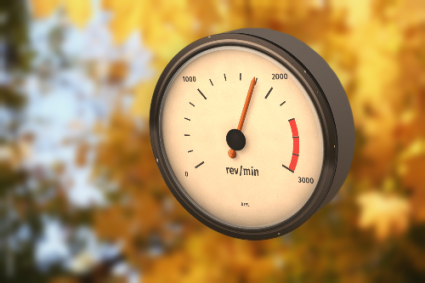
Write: 1800rpm
